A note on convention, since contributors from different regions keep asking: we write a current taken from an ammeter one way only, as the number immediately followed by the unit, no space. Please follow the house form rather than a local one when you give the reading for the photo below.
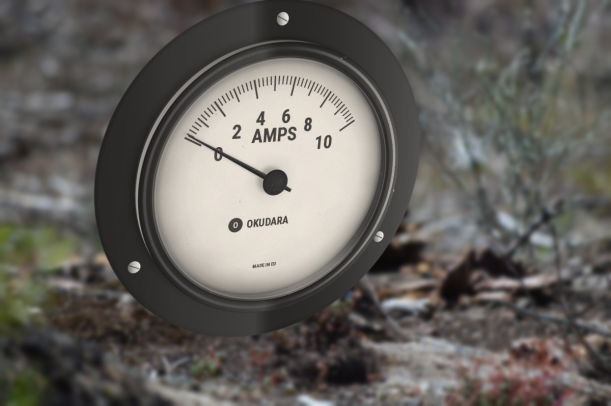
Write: 0.2A
